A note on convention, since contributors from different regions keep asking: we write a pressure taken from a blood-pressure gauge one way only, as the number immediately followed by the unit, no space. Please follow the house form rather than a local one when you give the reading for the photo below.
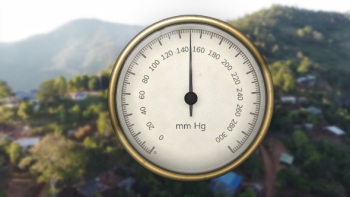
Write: 150mmHg
